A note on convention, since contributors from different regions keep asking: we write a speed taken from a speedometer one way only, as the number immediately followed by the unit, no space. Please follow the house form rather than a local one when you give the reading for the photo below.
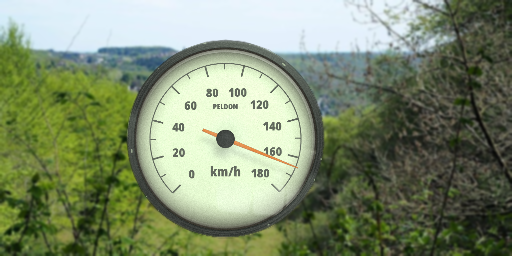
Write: 165km/h
